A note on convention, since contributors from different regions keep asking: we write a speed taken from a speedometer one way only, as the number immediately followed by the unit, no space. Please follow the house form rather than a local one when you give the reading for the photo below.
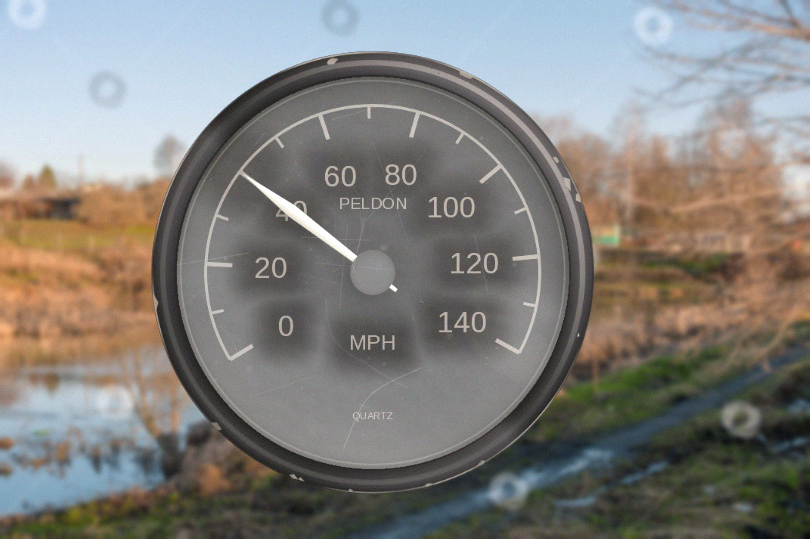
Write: 40mph
